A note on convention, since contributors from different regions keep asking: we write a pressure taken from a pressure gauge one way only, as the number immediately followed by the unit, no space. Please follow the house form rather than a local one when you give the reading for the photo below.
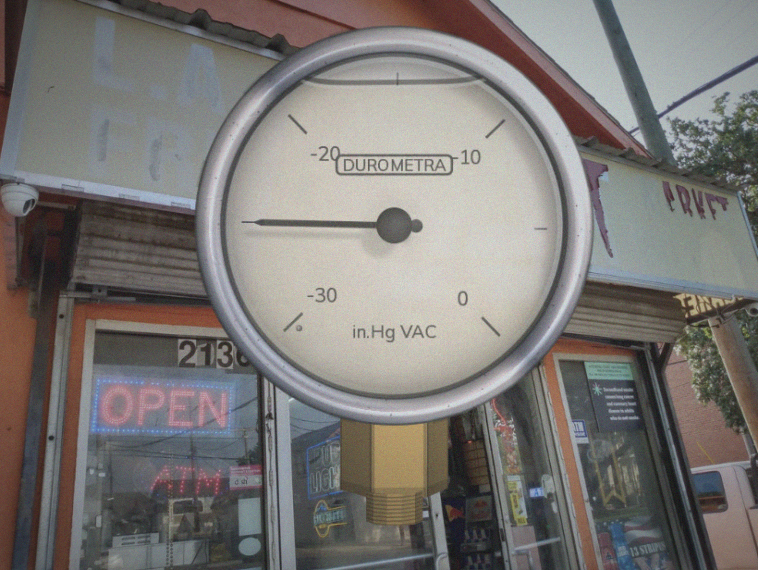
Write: -25inHg
